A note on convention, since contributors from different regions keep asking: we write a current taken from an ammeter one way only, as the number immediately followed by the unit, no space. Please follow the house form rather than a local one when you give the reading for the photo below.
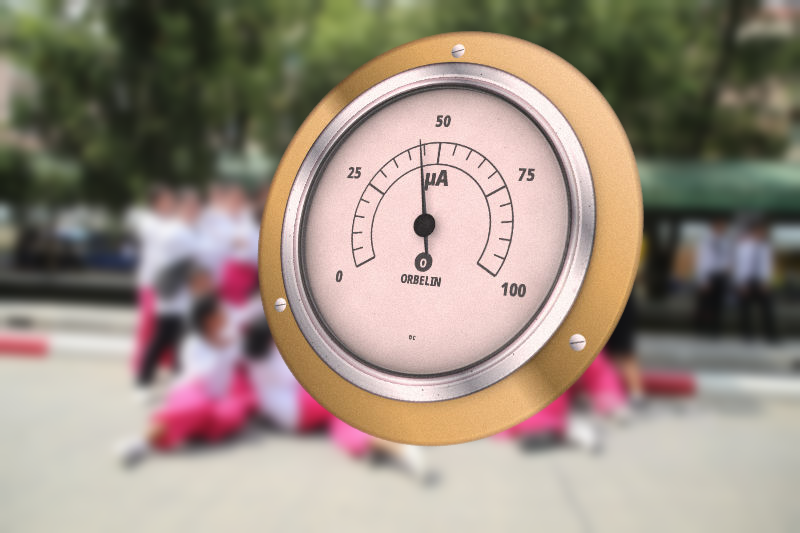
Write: 45µA
